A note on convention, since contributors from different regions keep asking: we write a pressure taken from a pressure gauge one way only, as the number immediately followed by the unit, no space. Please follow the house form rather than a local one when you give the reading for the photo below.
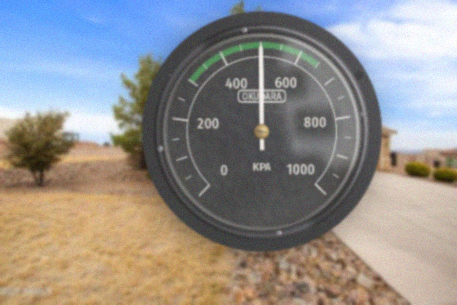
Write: 500kPa
